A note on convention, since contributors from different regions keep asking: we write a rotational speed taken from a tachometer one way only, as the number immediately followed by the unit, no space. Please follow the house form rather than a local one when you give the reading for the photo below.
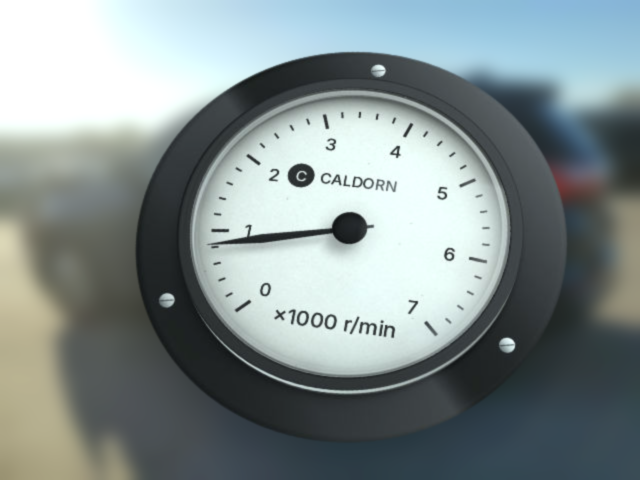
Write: 800rpm
